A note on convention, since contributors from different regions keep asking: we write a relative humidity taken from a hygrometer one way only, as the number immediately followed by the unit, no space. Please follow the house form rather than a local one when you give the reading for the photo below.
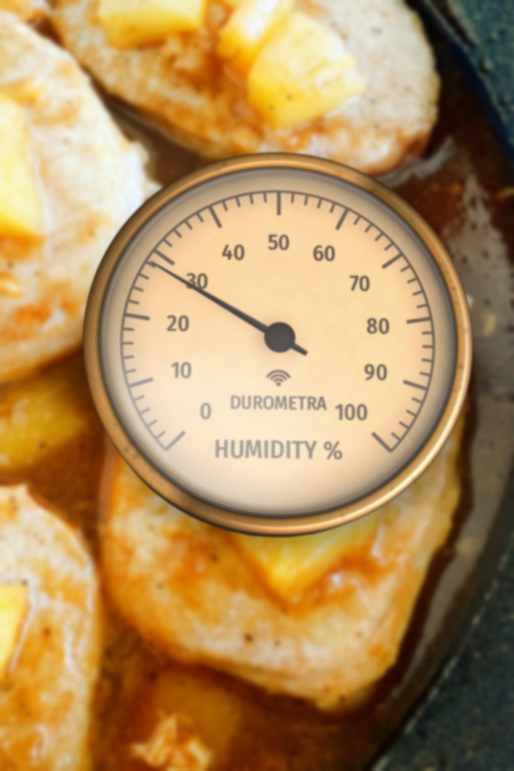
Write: 28%
